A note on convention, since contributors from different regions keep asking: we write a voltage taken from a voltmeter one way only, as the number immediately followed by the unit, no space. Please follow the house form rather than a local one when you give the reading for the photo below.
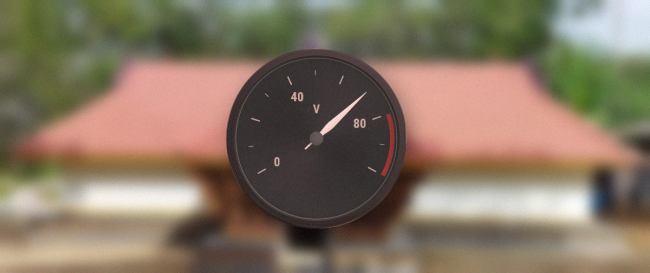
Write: 70V
